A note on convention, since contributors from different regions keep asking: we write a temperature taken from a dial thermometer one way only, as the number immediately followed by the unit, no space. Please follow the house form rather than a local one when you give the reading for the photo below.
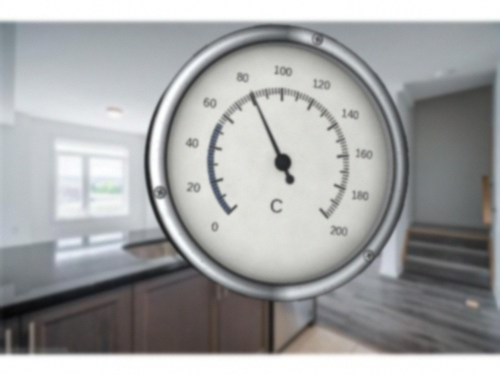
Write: 80°C
